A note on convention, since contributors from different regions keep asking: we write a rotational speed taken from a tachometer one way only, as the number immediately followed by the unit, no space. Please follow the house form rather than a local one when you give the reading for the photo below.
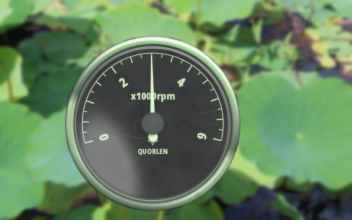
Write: 3000rpm
